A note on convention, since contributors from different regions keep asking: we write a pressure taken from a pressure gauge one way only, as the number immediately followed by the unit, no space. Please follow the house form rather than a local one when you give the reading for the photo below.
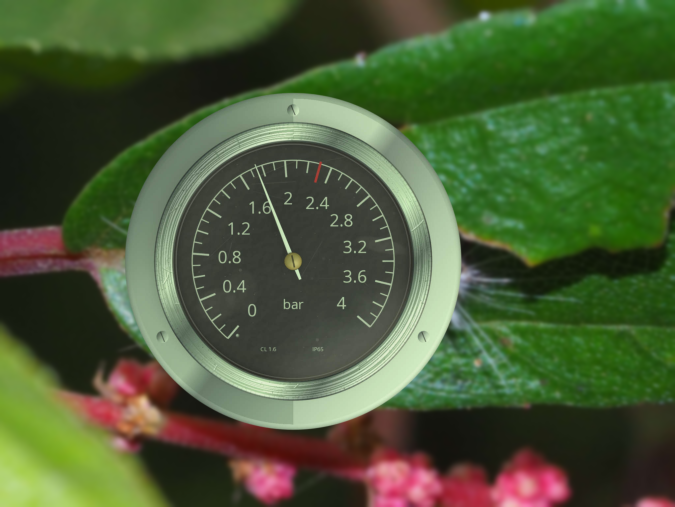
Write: 1.75bar
